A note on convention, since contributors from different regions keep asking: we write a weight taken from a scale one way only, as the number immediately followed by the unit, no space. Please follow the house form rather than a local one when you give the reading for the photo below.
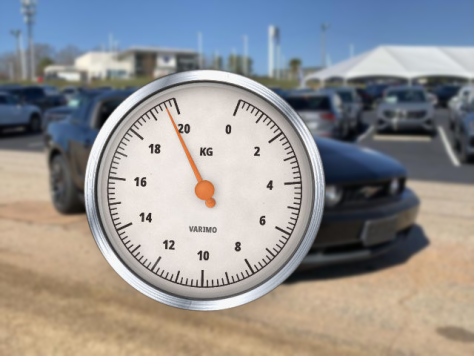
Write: 19.6kg
